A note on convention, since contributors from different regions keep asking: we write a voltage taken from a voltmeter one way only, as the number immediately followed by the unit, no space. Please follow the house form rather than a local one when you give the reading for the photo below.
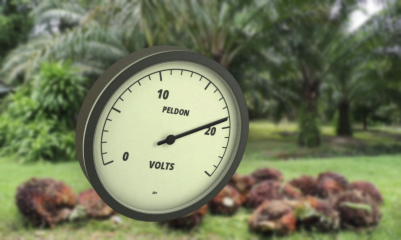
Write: 19V
